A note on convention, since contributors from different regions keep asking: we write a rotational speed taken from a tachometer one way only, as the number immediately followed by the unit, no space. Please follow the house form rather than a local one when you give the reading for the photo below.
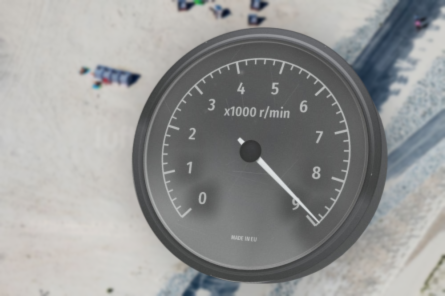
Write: 8900rpm
